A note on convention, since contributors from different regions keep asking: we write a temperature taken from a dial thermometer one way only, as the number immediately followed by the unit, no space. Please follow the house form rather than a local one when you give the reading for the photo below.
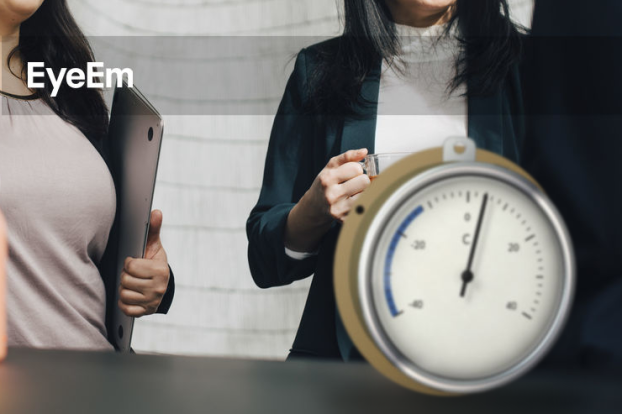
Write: 4°C
